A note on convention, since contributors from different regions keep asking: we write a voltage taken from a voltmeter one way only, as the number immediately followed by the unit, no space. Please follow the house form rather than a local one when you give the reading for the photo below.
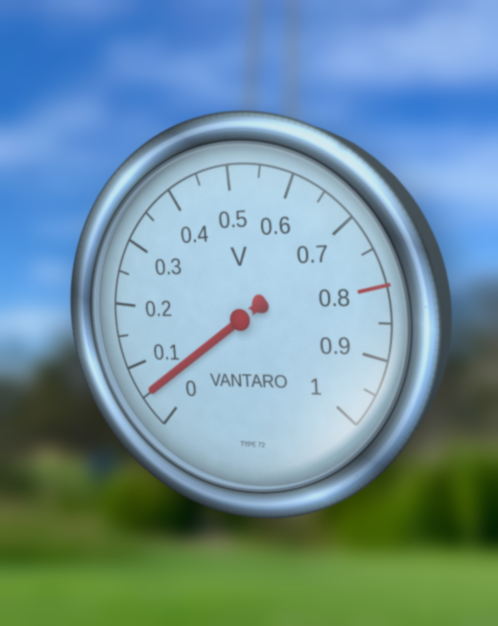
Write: 0.05V
